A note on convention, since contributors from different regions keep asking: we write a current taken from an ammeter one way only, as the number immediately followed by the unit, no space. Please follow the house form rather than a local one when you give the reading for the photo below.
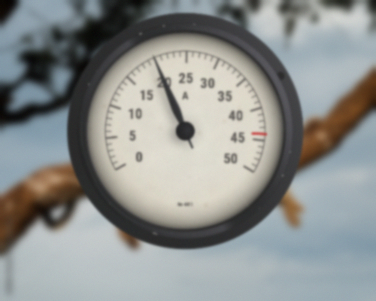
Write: 20A
